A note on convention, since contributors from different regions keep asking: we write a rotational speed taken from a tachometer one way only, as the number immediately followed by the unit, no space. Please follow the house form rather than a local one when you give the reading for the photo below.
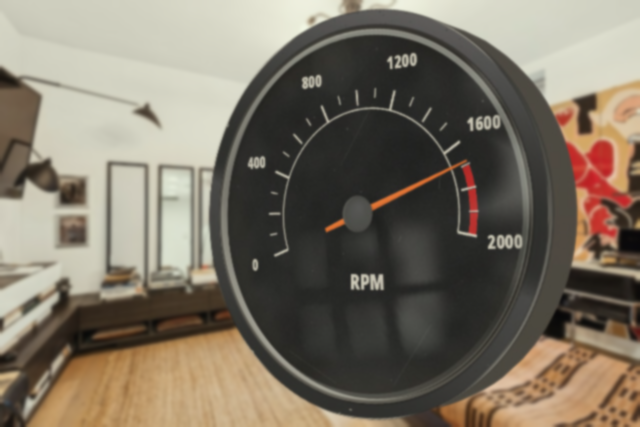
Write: 1700rpm
